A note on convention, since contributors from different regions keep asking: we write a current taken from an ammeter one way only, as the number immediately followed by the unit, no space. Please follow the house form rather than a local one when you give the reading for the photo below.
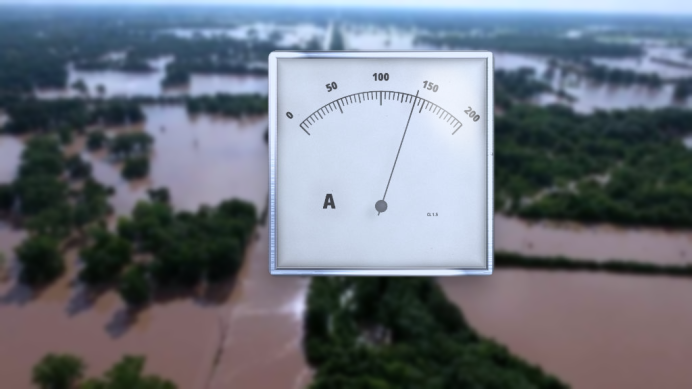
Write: 140A
